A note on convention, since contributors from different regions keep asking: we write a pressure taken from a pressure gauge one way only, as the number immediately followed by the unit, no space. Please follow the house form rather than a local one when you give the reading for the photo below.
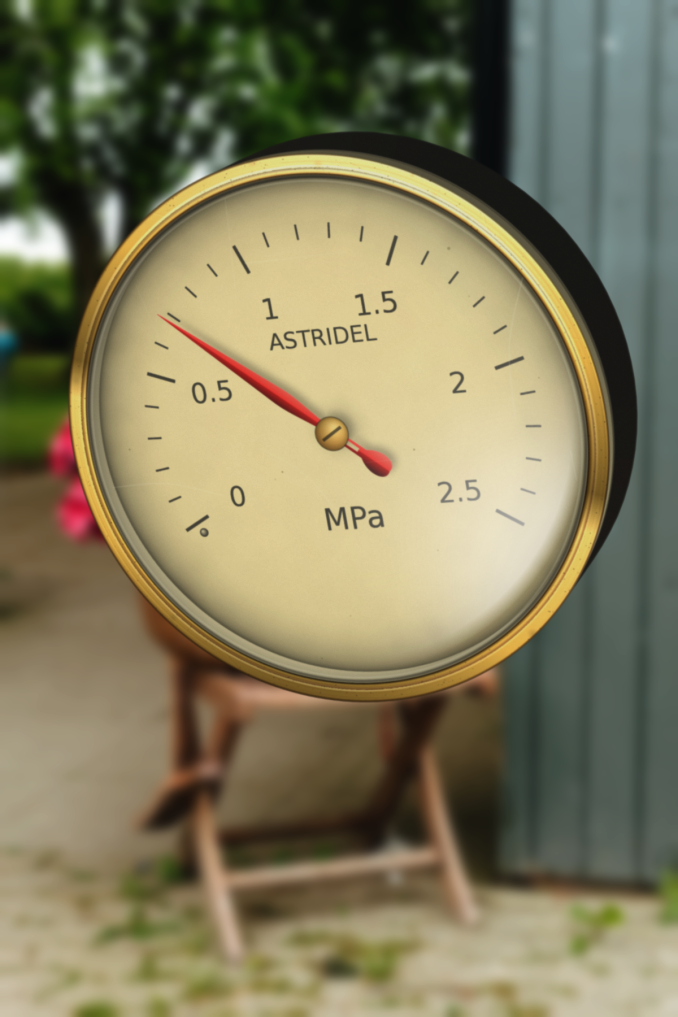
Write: 0.7MPa
